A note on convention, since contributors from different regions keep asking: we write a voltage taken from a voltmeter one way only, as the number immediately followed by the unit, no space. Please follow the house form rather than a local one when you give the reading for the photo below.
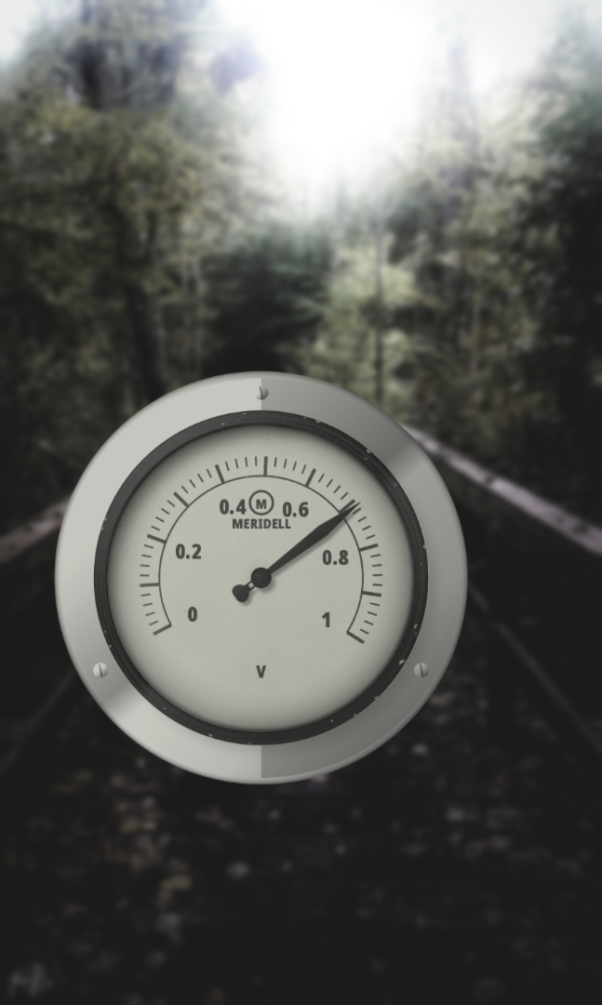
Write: 0.71V
